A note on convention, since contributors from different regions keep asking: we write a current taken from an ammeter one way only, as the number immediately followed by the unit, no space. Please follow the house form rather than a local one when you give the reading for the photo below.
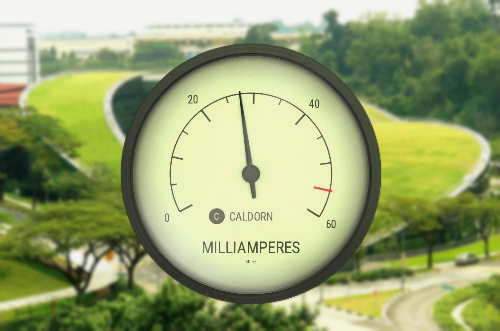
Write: 27.5mA
